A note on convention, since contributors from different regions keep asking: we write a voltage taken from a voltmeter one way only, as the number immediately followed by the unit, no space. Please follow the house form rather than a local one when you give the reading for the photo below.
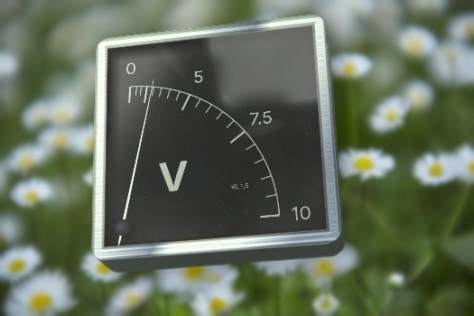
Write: 3V
